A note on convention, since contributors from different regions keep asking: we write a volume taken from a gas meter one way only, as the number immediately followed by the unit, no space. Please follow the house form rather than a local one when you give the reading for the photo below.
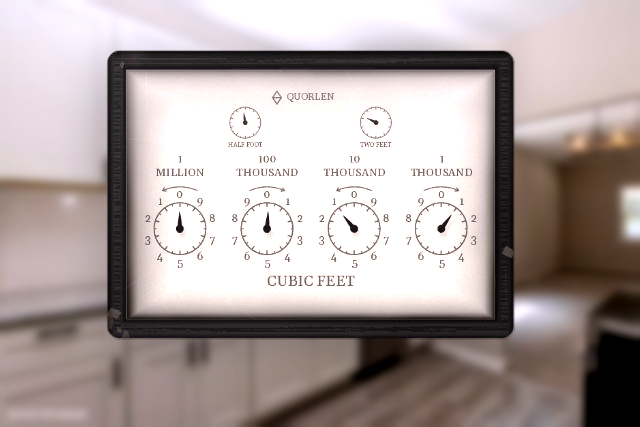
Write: 1100ft³
